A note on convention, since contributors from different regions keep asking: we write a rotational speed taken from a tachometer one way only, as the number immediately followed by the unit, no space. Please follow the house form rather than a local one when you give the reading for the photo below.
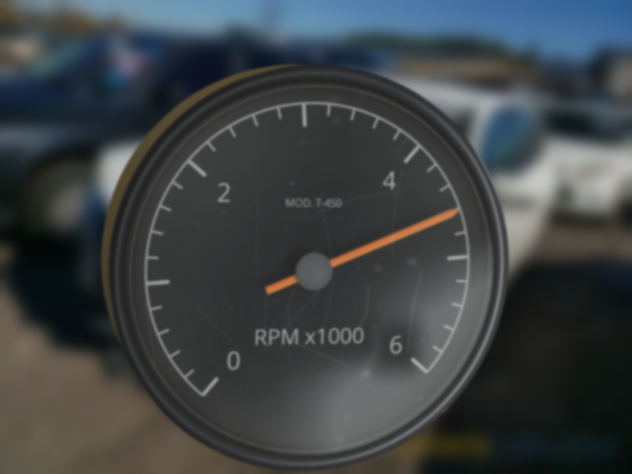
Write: 4600rpm
